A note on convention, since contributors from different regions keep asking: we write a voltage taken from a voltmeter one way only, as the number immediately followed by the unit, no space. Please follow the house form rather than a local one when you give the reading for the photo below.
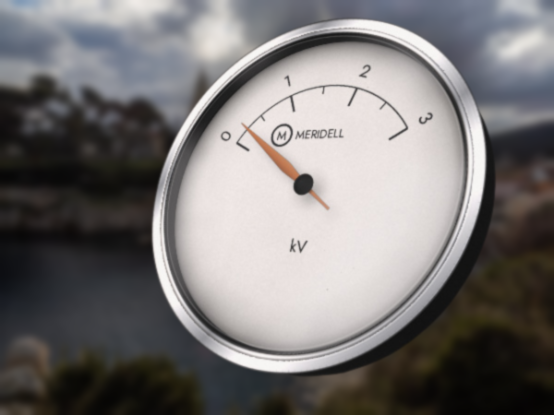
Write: 0.25kV
